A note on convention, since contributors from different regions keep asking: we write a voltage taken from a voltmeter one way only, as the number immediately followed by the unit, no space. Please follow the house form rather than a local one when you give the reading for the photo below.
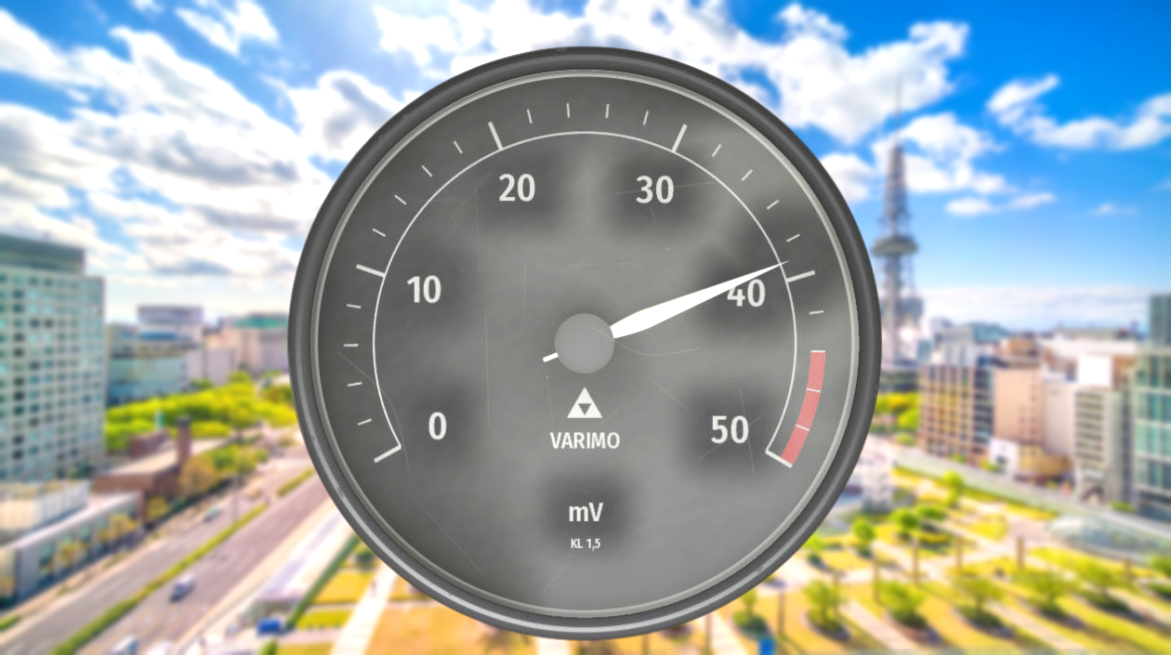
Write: 39mV
